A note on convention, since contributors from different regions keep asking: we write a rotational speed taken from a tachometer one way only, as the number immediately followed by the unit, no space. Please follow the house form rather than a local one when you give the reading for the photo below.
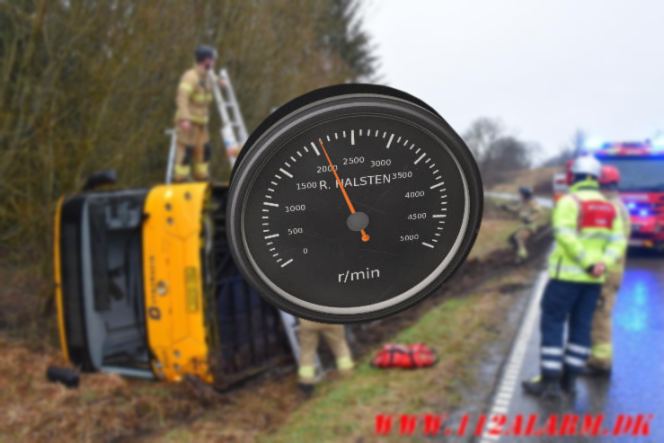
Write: 2100rpm
